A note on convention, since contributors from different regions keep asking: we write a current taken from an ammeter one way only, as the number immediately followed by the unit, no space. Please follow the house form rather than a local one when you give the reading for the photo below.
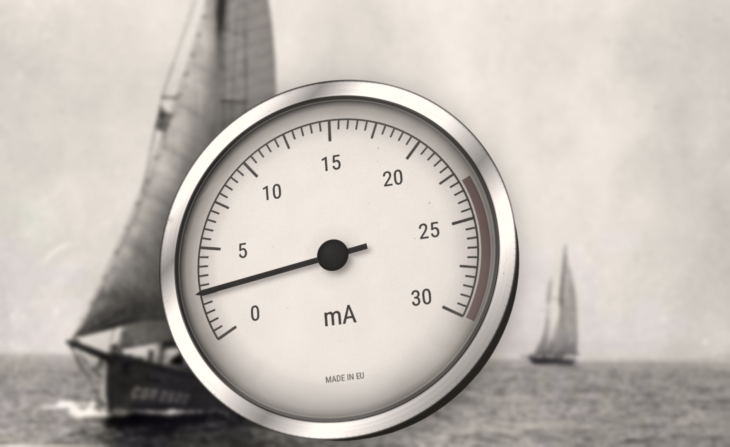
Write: 2.5mA
